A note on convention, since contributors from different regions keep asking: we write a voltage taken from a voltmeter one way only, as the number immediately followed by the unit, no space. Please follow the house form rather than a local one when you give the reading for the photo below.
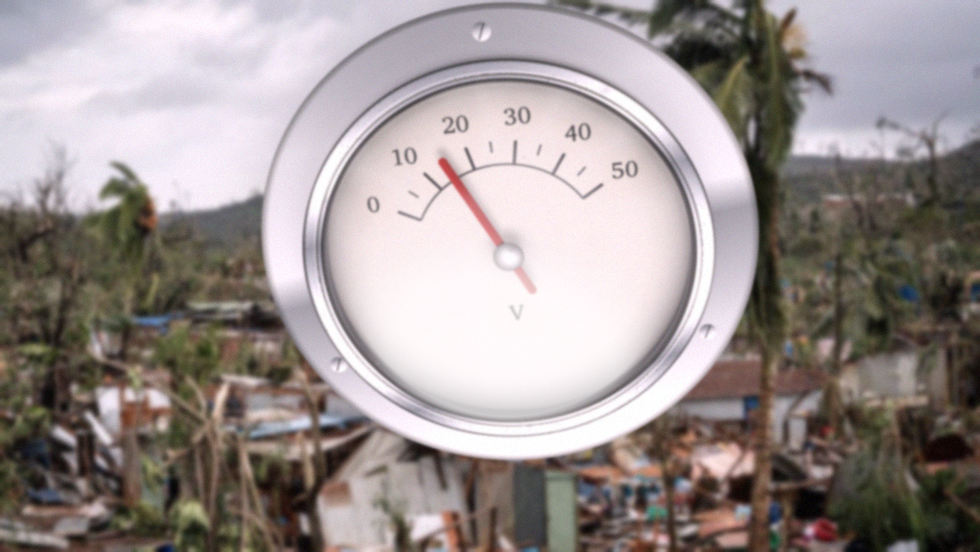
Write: 15V
